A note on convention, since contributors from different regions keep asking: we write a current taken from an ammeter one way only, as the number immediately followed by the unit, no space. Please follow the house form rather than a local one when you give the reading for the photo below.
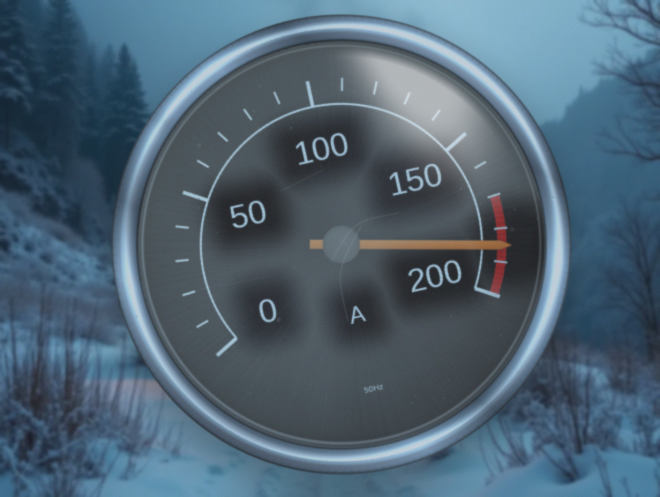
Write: 185A
